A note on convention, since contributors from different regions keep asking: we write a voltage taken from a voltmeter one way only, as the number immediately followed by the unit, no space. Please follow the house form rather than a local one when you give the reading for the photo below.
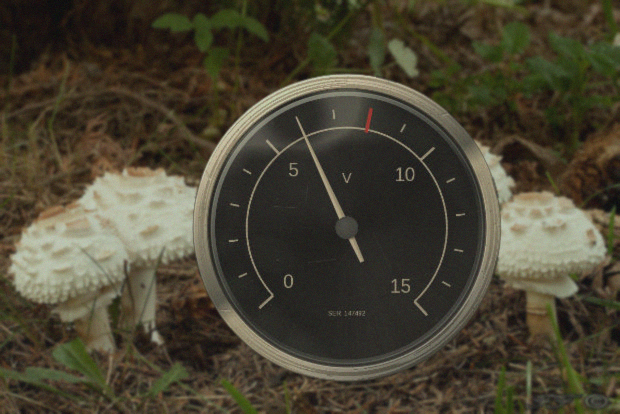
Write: 6V
